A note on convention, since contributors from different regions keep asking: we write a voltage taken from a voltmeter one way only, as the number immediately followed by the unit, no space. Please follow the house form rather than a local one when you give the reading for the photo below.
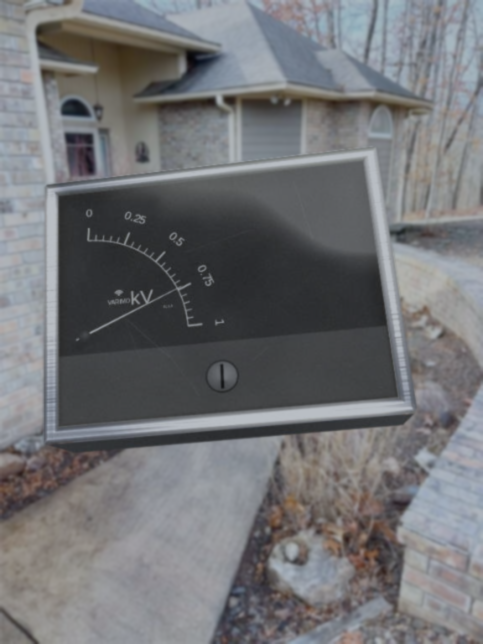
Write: 0.75kV
